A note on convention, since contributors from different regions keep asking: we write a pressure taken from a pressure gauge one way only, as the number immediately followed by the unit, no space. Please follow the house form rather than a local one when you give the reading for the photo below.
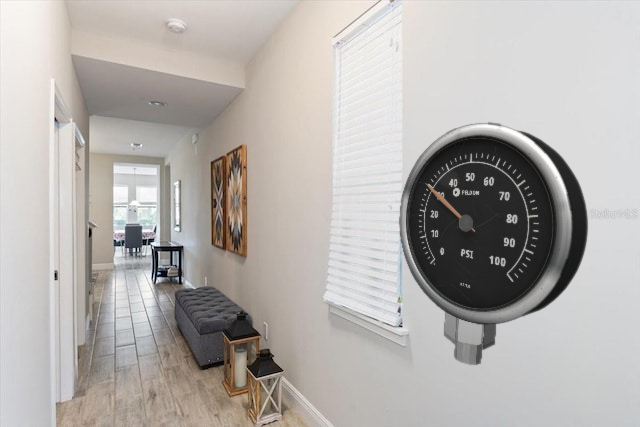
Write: 30psi
